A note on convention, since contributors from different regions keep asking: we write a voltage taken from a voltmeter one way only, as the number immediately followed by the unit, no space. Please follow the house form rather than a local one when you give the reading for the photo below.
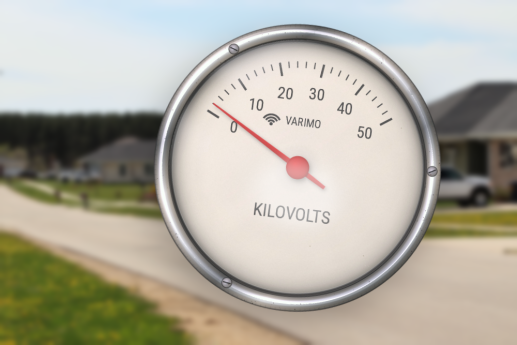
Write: 2kV
